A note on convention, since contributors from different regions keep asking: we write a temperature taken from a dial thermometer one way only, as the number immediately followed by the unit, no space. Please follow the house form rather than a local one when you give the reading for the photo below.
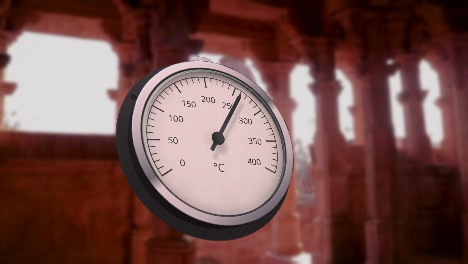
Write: 260°C
